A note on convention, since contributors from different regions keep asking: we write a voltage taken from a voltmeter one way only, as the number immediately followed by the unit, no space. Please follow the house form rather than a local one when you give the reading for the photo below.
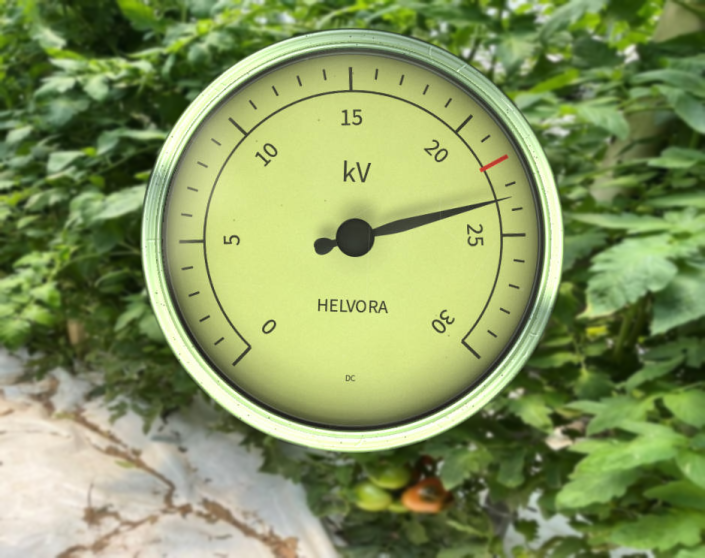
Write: 23.5kV
